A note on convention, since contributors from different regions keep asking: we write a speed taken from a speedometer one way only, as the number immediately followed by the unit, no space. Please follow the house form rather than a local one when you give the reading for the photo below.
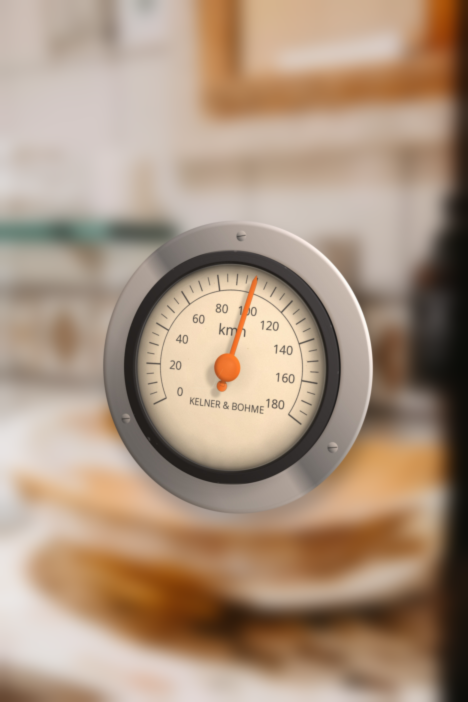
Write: 100km/h
